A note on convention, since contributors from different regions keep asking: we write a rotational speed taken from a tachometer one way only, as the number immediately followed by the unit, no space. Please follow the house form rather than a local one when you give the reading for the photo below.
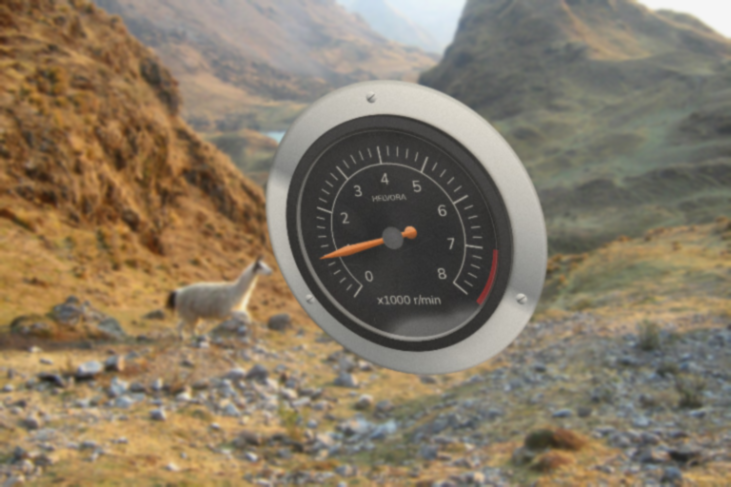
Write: 1000rpm
